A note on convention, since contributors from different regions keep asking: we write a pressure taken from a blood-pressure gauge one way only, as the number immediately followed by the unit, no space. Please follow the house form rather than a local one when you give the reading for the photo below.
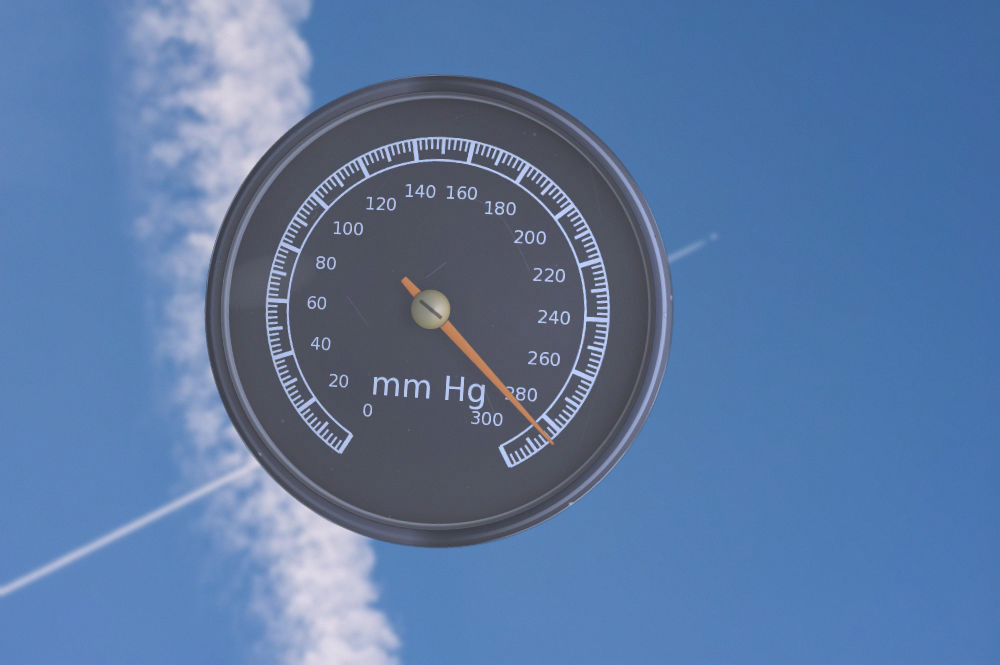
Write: 284mmHg
